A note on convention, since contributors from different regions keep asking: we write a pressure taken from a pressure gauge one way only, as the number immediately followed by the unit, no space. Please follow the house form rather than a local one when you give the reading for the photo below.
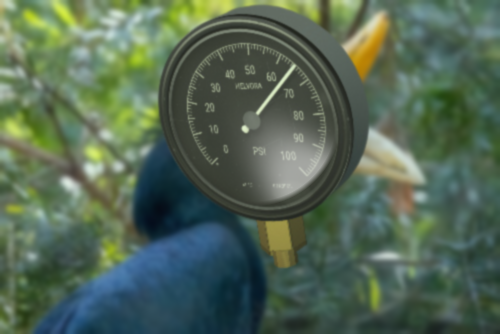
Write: 65psi
